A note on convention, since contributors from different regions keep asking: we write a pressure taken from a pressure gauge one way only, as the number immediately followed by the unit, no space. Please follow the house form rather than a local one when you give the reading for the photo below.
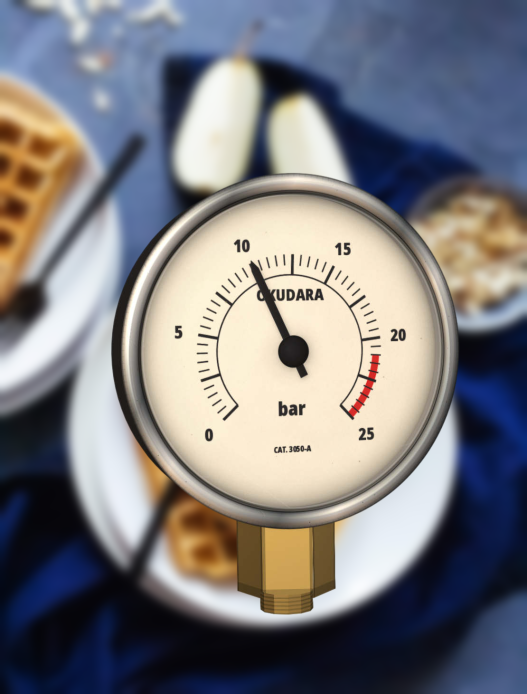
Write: 10bar
